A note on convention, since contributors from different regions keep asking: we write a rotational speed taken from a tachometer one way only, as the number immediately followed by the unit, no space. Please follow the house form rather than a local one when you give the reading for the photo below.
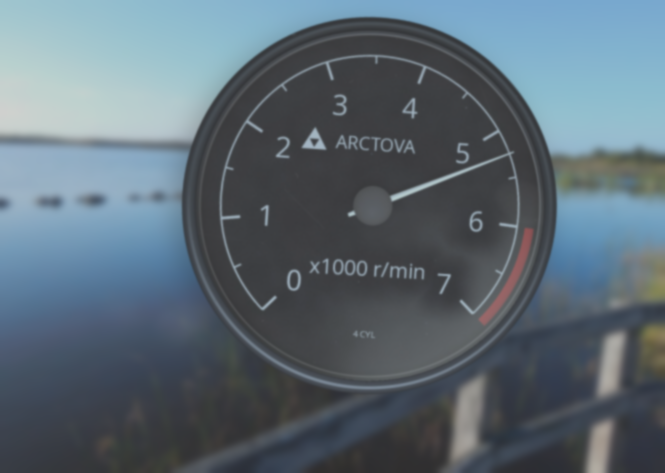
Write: 5250rpm
